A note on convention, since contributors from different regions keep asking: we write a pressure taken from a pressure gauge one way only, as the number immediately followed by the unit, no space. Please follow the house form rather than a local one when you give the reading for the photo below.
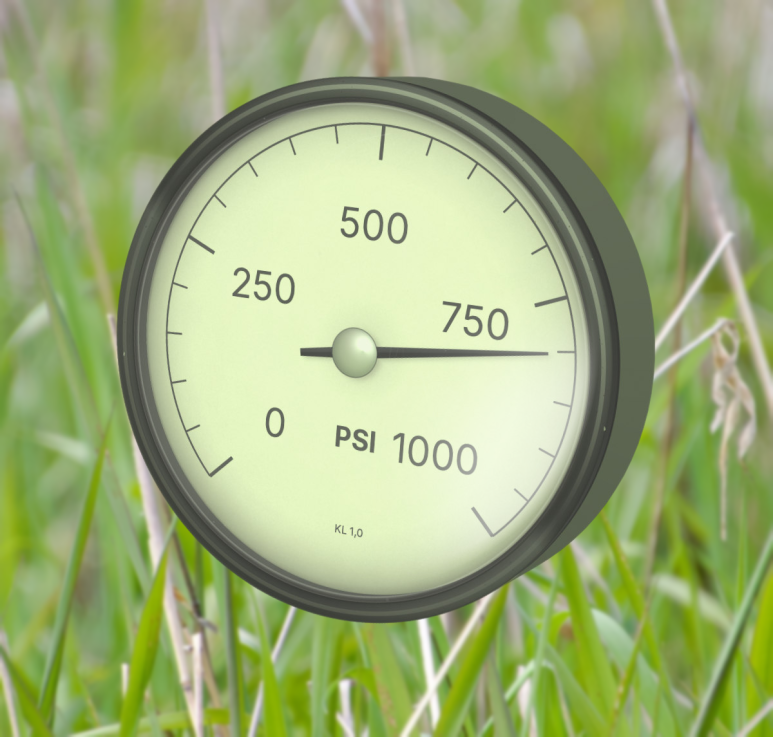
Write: 800psi
